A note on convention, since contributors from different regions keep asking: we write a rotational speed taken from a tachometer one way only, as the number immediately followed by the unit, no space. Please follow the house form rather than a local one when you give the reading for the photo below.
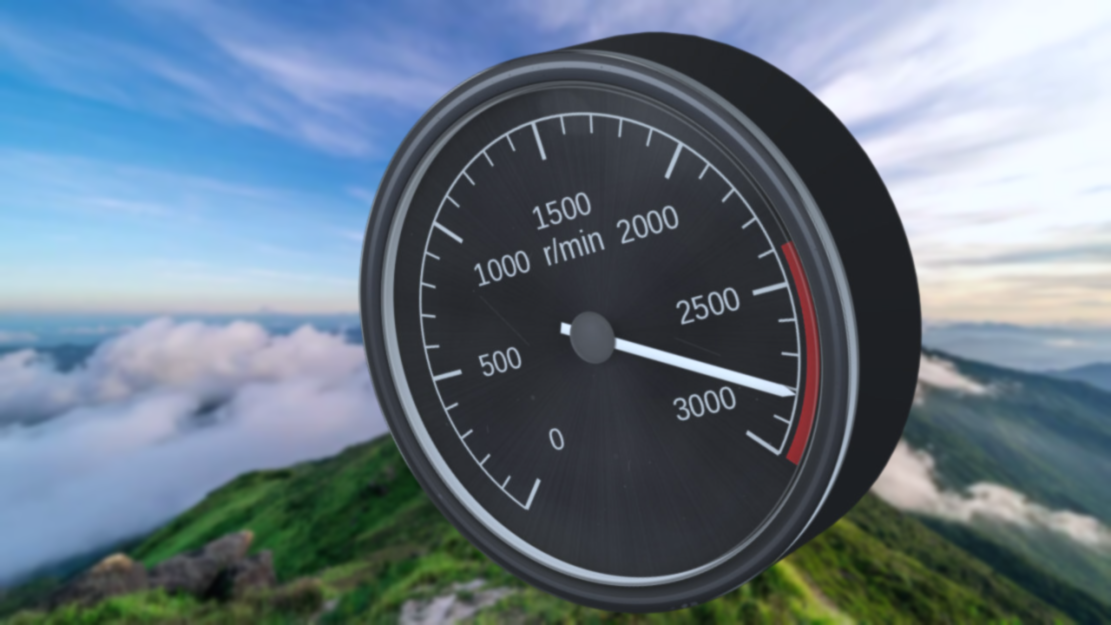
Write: 2800rpm
